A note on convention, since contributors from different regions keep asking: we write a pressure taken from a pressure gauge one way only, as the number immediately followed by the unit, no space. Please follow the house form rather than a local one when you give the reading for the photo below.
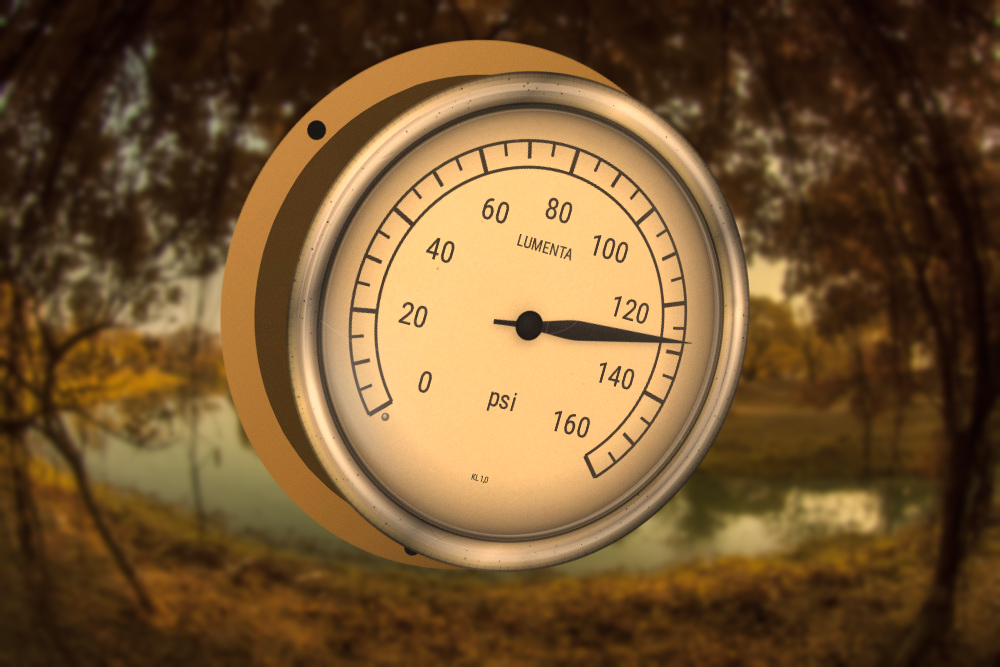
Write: 127.5psi
